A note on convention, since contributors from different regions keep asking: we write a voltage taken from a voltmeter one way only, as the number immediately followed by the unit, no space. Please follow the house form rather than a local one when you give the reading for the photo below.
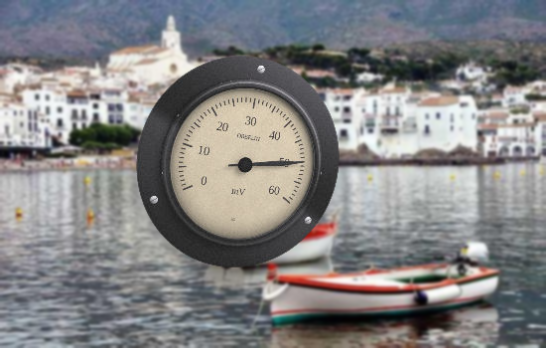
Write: 50mV
